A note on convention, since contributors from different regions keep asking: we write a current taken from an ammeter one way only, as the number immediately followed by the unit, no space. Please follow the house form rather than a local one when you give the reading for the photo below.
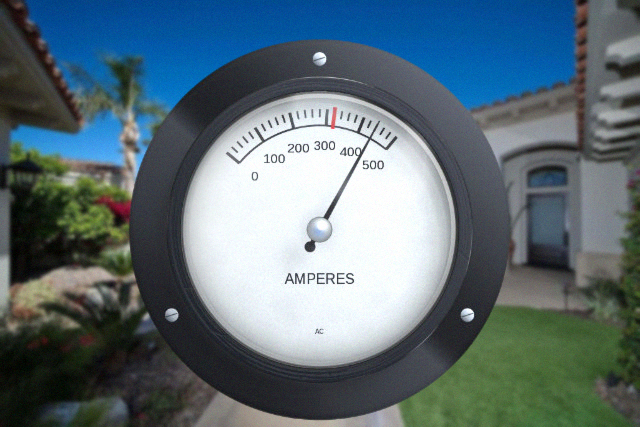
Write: 440A
